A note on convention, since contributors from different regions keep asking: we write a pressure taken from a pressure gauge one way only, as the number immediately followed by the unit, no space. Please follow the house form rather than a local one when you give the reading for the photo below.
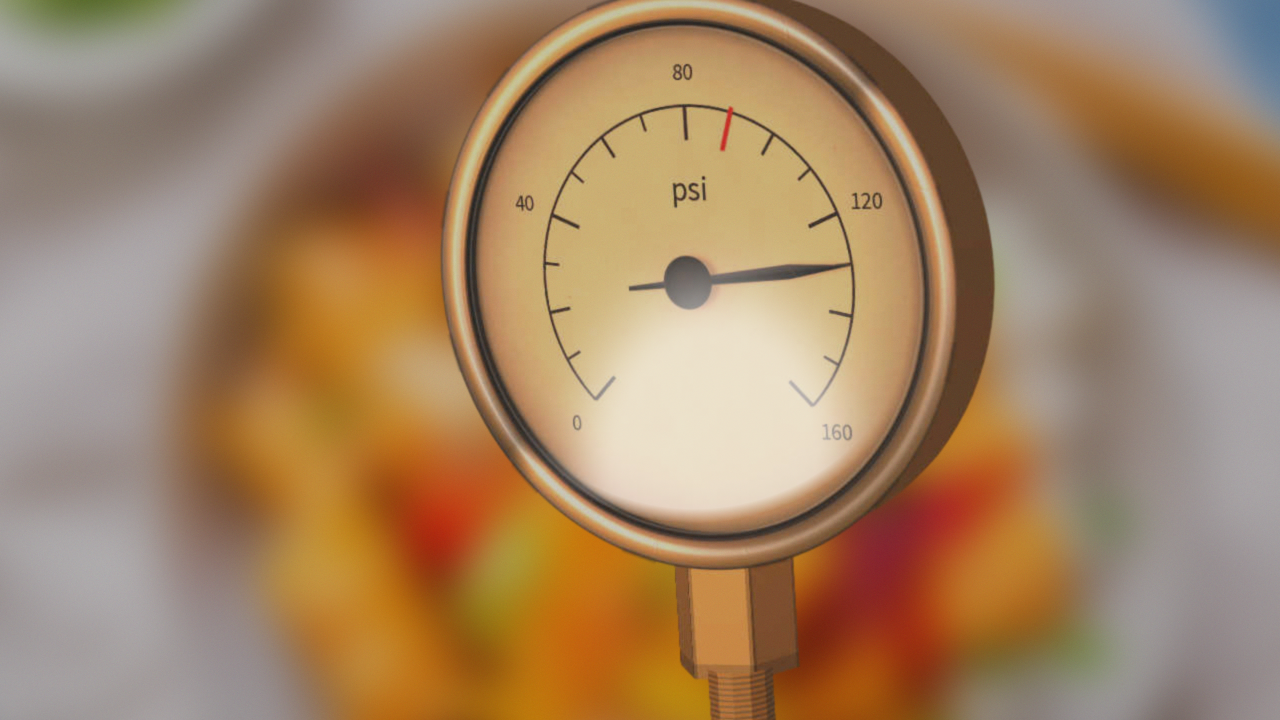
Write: 130psi
